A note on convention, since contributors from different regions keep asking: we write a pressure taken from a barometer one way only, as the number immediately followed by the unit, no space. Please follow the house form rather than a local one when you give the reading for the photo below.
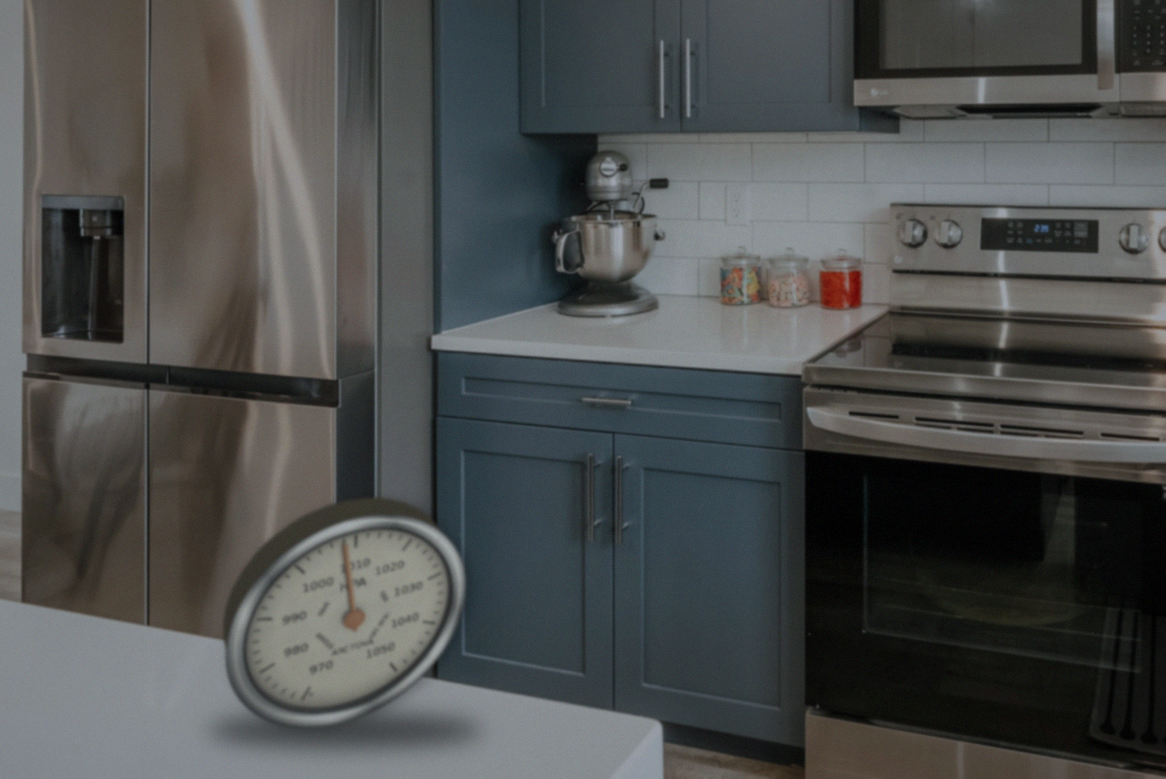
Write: 1008hPa
